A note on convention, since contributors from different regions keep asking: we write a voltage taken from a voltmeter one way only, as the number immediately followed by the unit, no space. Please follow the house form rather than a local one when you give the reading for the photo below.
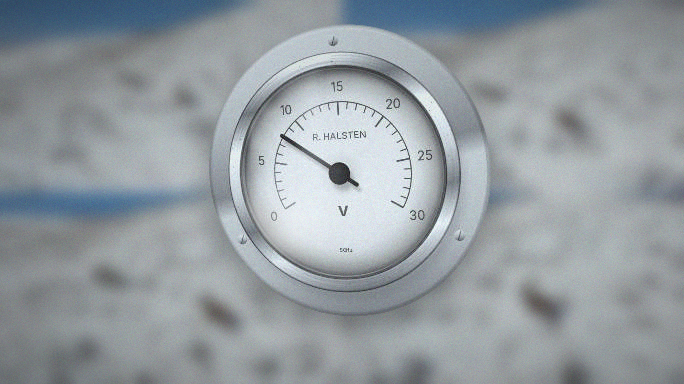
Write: 8V
